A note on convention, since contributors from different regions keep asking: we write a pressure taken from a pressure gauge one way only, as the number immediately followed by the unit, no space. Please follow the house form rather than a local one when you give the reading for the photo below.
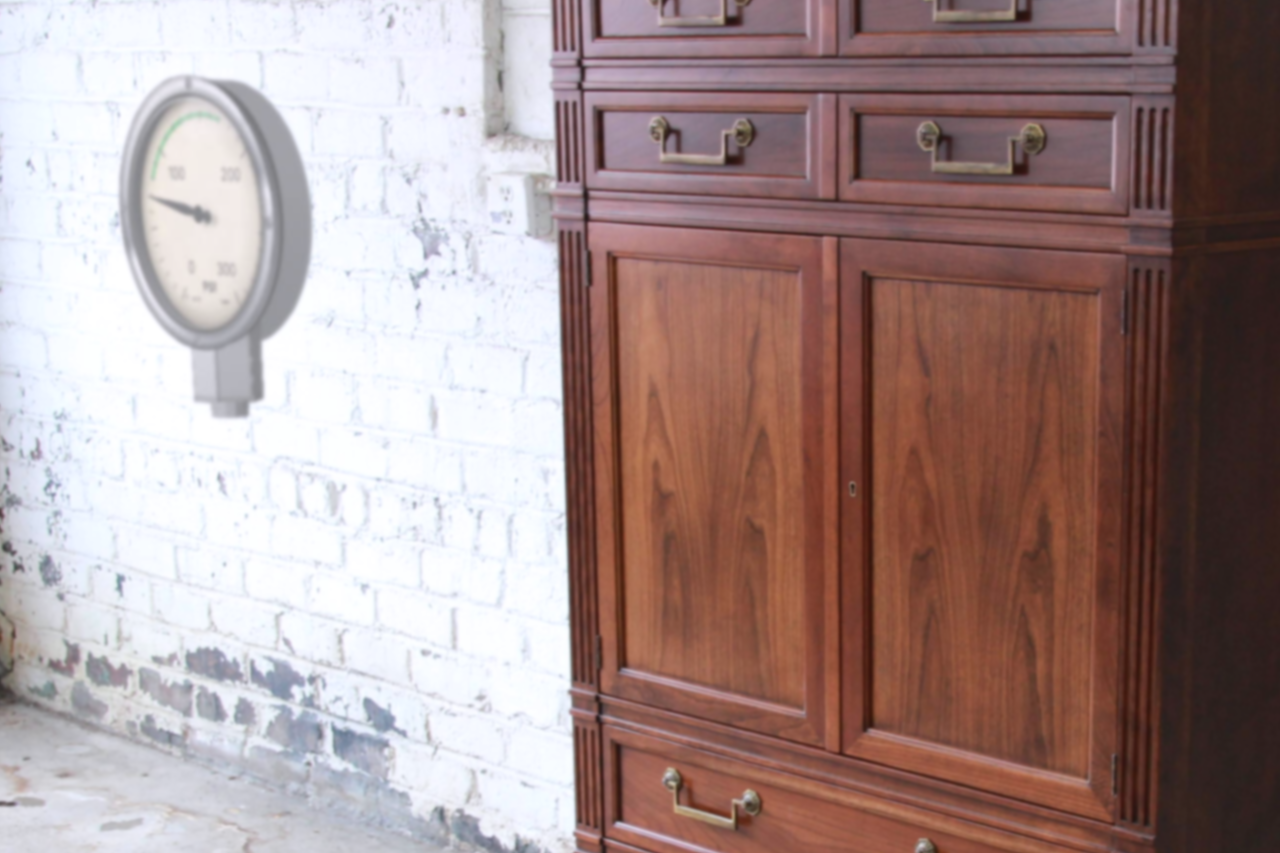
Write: 70psi
